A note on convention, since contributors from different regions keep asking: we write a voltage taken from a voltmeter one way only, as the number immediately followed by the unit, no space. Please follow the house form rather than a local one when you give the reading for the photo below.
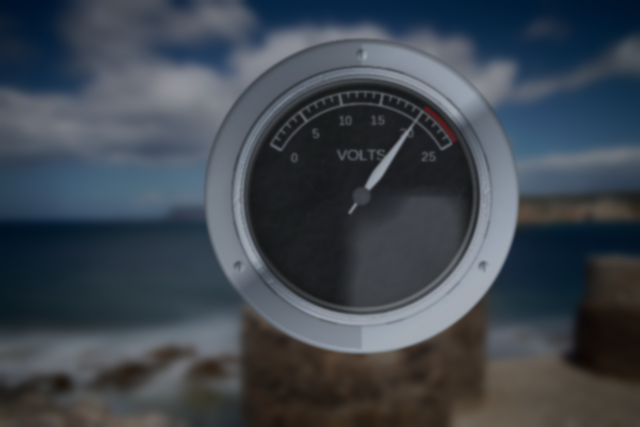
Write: 20V
